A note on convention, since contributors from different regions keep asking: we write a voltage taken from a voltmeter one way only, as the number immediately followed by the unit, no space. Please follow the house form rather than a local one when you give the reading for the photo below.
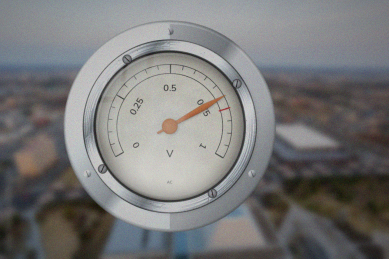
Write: 0.75V
